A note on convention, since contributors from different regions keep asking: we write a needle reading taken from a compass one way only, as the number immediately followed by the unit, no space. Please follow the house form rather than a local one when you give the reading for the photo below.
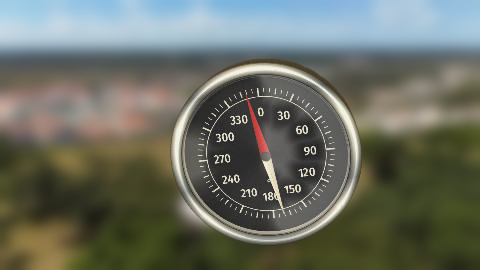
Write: 350°
